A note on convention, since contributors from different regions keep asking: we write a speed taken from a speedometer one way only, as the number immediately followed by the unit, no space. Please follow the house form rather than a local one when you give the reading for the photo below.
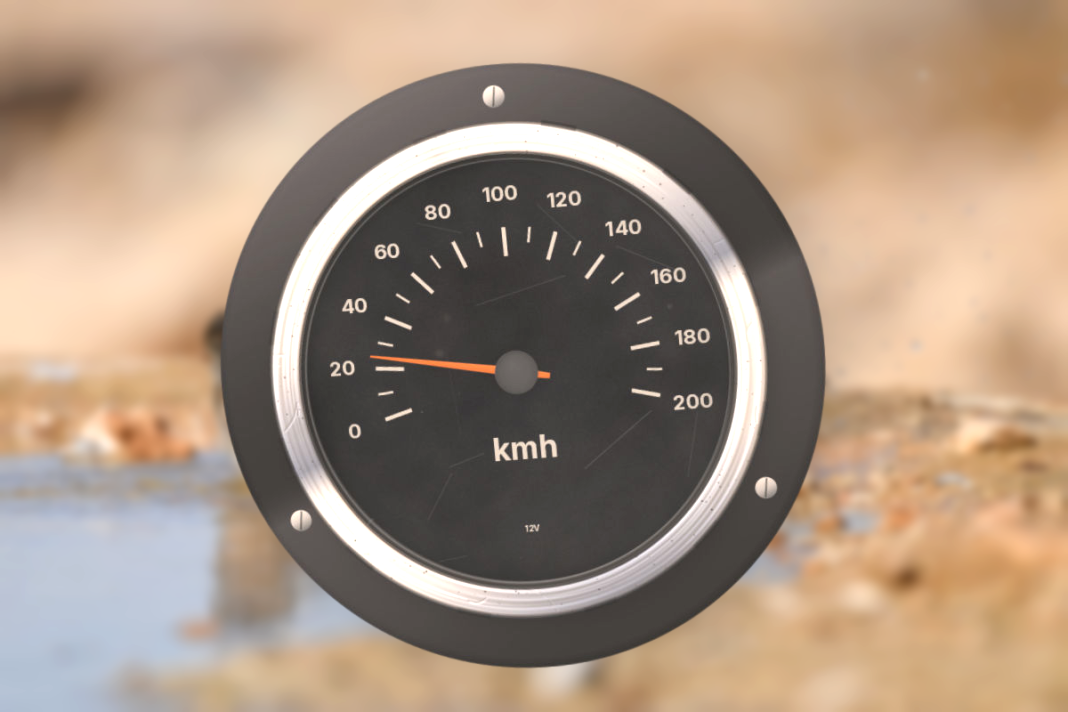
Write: 25km/h
